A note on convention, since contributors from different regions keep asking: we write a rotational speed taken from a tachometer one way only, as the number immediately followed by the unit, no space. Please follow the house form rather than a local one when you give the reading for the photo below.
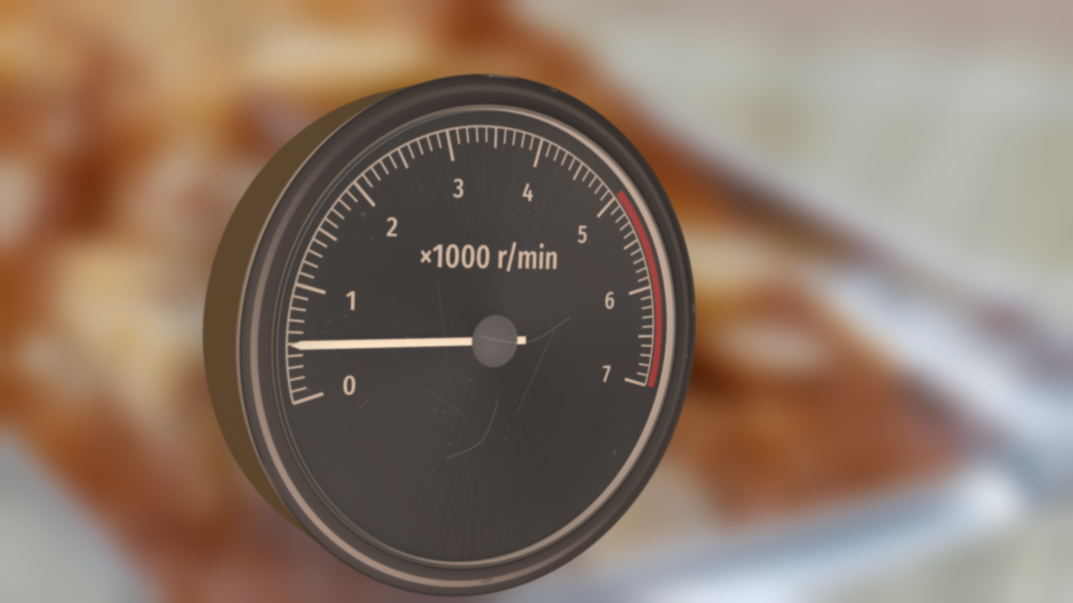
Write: 500rpm
